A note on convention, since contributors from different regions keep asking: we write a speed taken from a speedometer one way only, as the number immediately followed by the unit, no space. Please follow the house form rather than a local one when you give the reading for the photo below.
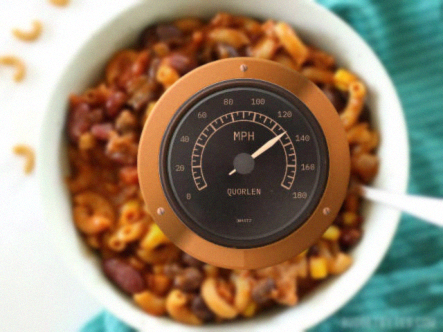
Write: 130mph
